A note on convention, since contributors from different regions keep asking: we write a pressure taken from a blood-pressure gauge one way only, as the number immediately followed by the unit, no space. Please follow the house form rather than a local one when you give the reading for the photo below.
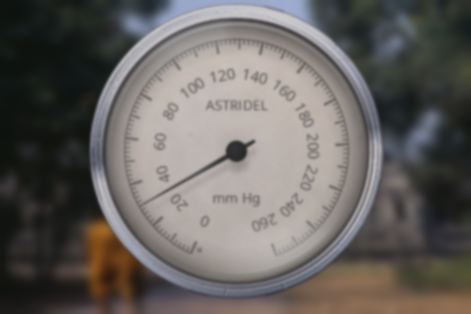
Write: 30mmHg
